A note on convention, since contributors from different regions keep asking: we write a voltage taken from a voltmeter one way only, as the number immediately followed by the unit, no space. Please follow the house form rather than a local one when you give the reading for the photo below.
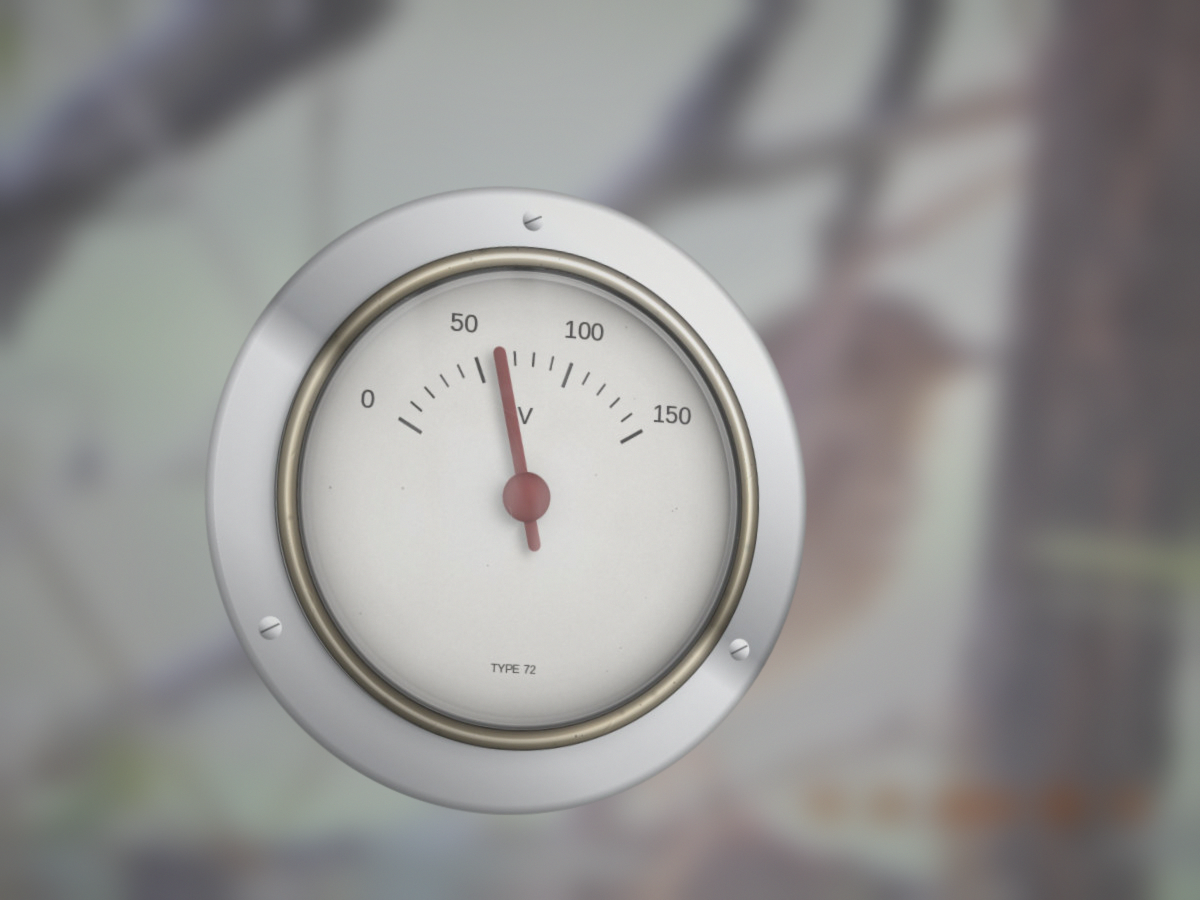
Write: 60V
